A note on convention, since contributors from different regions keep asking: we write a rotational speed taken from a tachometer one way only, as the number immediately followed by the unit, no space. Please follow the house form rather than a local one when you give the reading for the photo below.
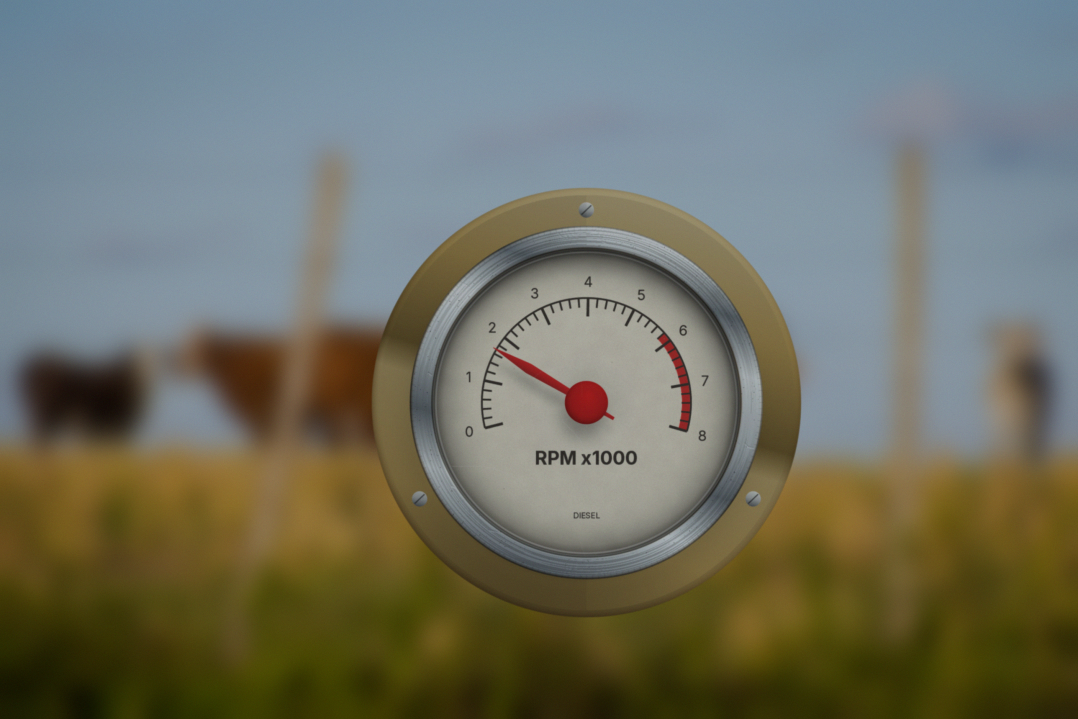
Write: 1700rpm
